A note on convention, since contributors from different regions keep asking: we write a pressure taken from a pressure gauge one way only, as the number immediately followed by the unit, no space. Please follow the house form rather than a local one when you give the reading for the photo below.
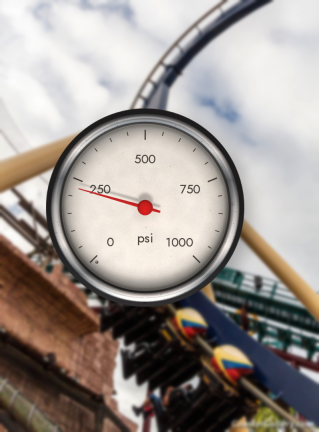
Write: 225psi
